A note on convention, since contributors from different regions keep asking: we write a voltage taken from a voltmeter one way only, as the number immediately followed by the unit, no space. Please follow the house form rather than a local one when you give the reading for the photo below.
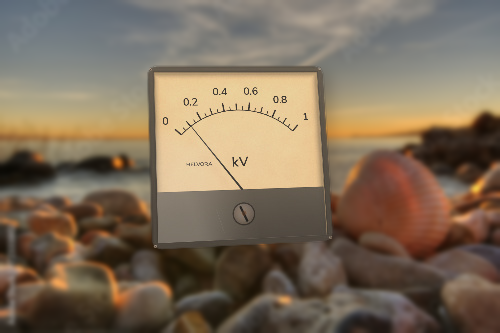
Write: 0.1kV
